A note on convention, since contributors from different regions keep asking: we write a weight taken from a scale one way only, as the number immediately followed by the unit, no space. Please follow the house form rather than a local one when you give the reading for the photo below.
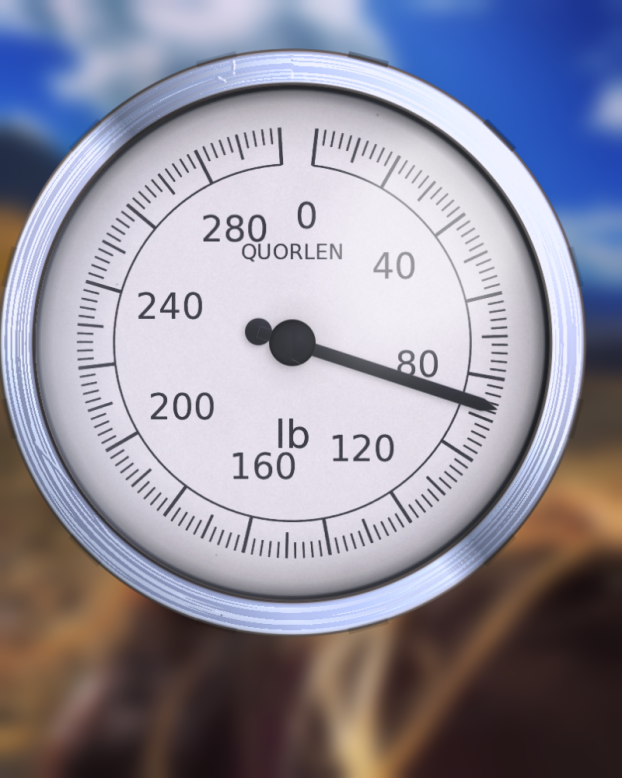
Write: 87lb
